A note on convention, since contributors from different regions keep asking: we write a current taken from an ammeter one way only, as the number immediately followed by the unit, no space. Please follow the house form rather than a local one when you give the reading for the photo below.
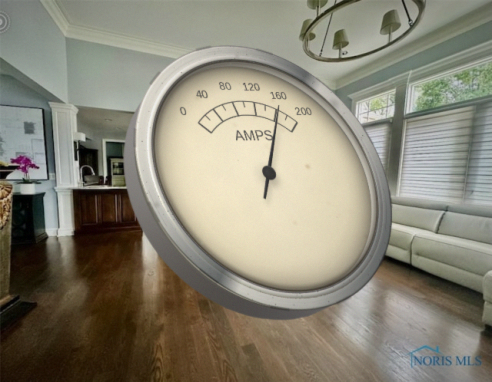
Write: 160A
